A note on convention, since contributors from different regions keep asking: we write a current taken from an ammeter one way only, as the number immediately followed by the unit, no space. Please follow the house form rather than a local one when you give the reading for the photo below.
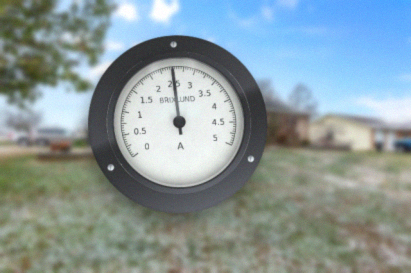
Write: 2.5A
